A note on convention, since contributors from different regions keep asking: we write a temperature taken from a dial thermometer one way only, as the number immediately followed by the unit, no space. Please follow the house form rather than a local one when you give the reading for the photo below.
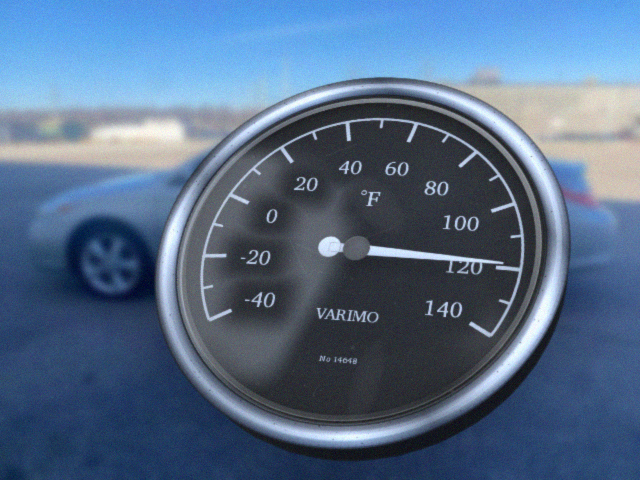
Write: 120°F
